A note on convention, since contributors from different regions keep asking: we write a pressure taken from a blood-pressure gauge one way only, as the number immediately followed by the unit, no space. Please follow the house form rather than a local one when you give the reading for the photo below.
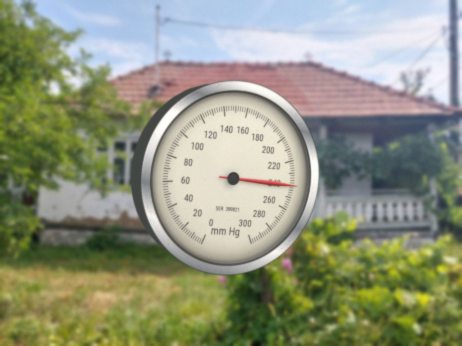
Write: 240mmHg
